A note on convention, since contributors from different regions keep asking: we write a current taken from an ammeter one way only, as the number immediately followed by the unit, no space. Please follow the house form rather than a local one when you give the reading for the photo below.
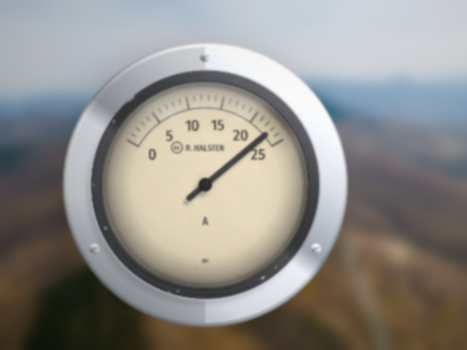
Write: 23A
